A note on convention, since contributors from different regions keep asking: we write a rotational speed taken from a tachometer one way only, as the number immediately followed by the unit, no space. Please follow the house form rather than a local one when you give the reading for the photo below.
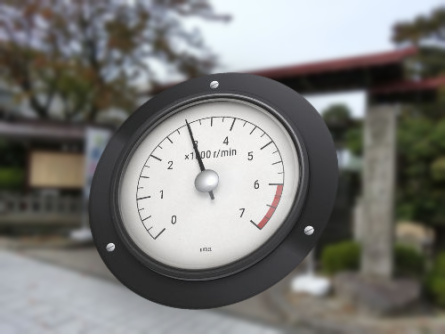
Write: 3000rpm
